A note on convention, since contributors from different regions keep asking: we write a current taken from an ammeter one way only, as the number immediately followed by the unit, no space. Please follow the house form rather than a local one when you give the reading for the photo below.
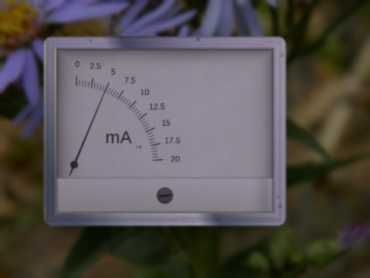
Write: 5mA
